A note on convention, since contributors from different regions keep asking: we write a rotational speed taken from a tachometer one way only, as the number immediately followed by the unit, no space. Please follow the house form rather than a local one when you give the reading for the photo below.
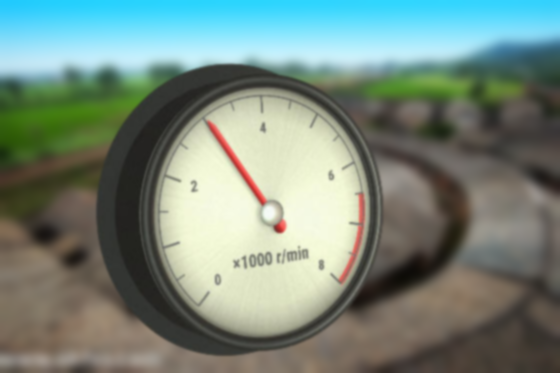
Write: 3000rpm
